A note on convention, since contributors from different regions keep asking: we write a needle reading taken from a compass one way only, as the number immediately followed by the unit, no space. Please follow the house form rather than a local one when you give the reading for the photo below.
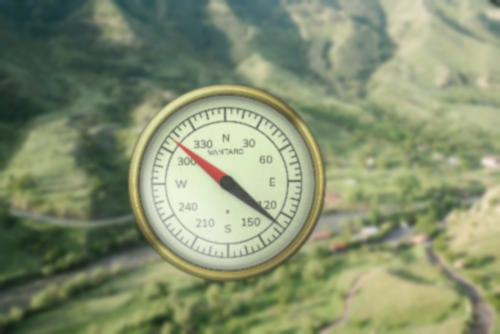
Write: 310°
